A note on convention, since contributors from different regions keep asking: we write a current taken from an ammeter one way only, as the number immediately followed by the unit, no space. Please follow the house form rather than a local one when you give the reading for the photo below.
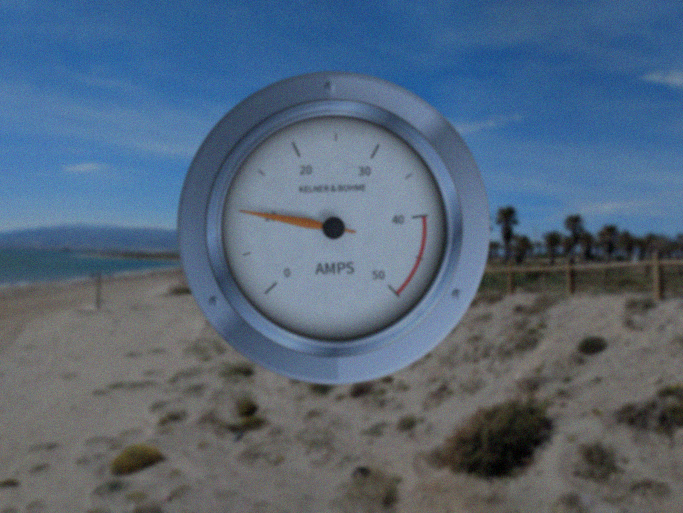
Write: 10A
